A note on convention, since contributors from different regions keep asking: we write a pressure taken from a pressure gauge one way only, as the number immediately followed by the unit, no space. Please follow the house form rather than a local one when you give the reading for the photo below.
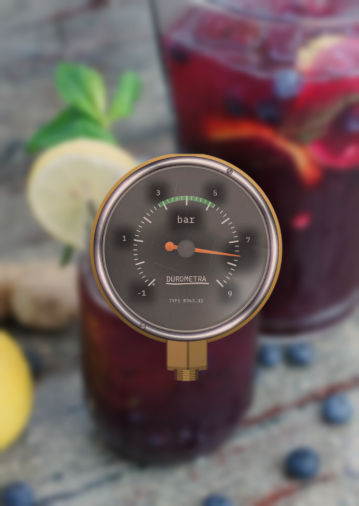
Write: 7.6bar
